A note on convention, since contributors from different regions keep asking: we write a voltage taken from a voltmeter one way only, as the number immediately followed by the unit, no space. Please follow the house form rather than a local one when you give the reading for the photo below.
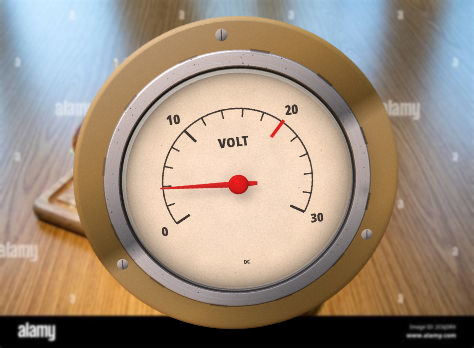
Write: 4V
